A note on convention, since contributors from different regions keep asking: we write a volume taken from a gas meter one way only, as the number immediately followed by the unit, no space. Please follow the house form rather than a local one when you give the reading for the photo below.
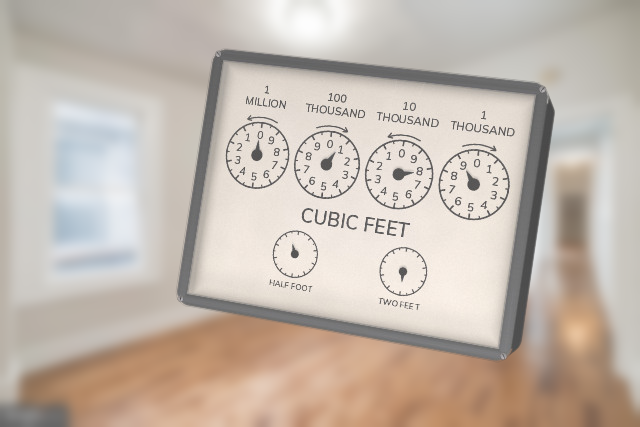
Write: 7900ft³
